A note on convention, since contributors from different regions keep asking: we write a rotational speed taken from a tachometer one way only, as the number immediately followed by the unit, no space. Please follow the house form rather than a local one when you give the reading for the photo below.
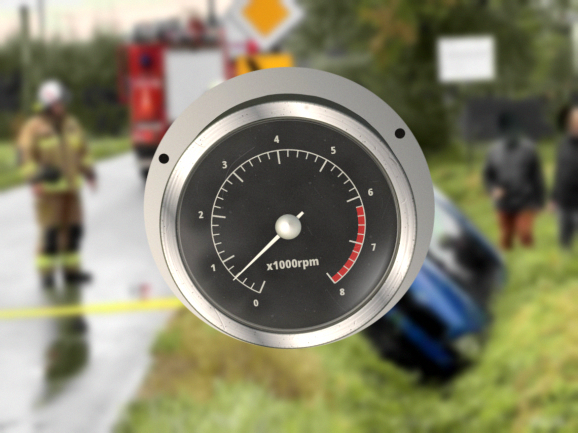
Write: 600rpm
